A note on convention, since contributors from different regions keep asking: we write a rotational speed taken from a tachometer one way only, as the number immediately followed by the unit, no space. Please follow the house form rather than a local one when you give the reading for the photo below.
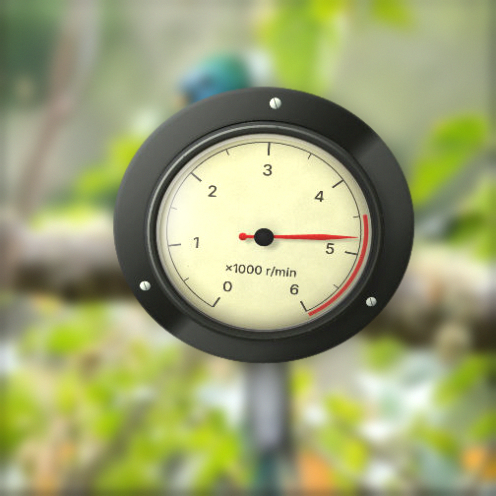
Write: 4750rpm
